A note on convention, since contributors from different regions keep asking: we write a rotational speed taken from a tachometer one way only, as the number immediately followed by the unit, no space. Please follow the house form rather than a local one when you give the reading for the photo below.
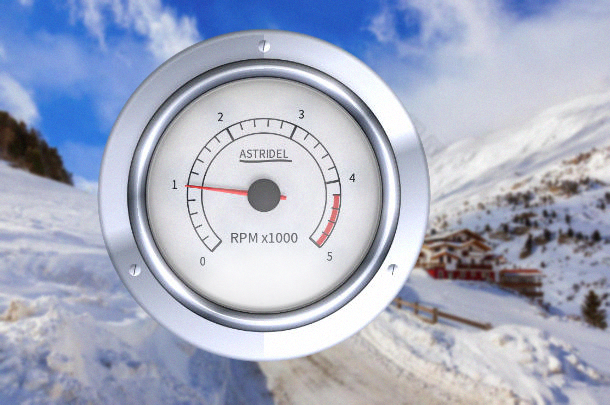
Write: 1000rpm
